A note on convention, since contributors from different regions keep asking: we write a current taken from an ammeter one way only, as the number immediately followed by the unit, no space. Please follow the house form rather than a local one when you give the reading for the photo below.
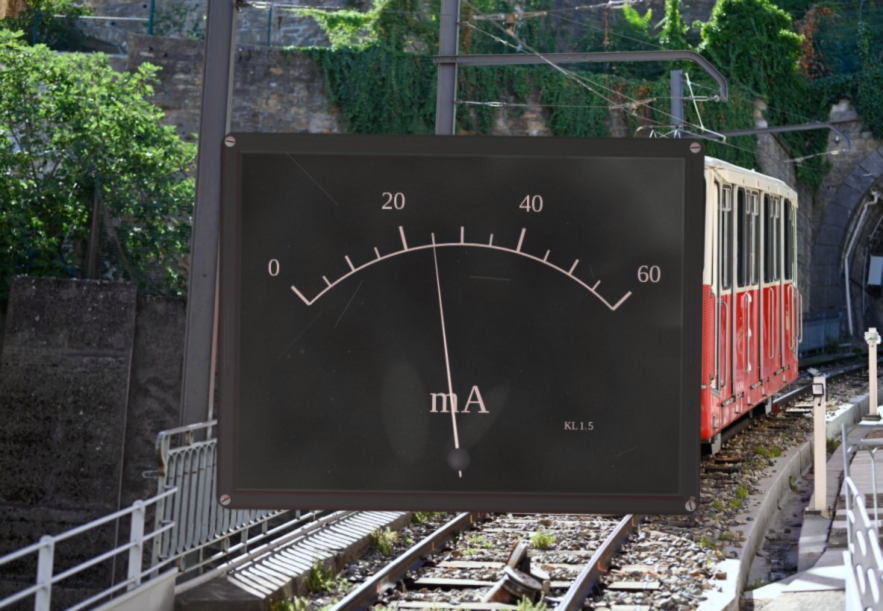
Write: 25mA
